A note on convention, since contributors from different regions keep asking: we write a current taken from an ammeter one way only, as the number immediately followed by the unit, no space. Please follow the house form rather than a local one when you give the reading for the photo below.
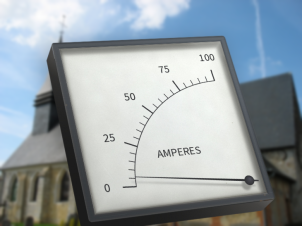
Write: 5A
